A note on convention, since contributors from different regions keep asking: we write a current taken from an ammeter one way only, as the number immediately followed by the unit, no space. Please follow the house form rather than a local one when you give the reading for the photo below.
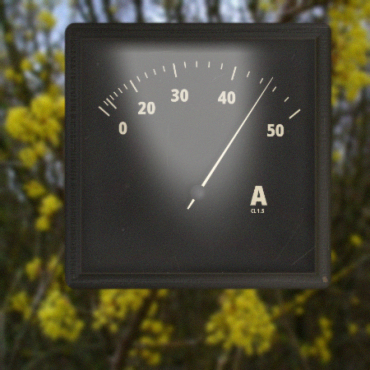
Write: 45A
